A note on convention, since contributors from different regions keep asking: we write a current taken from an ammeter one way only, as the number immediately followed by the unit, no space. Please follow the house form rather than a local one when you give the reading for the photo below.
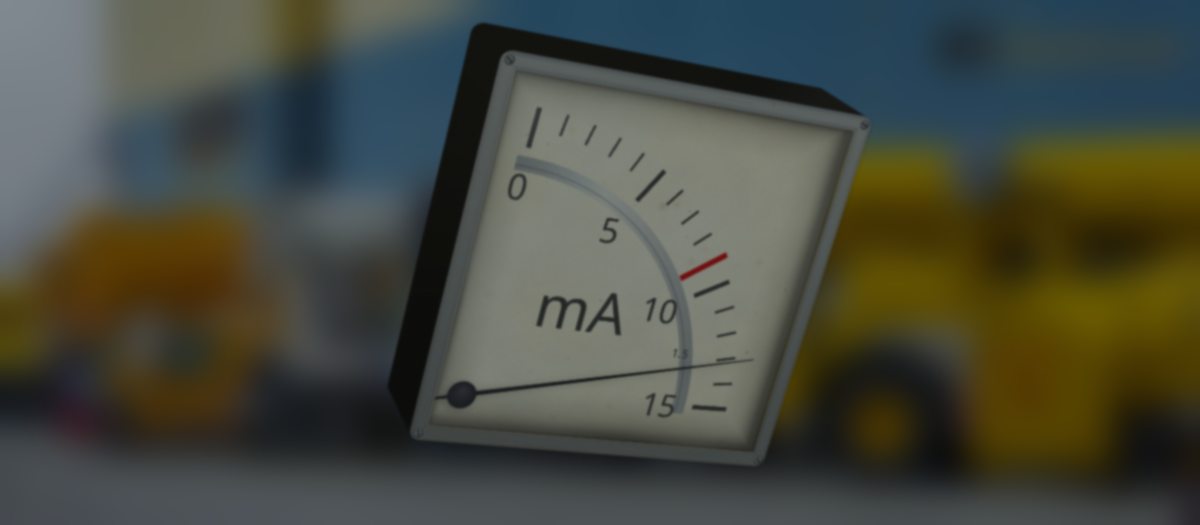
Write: 13mA
